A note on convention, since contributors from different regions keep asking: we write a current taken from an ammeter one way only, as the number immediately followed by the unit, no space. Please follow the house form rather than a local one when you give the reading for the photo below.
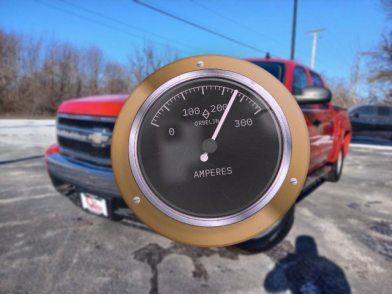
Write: 230A
